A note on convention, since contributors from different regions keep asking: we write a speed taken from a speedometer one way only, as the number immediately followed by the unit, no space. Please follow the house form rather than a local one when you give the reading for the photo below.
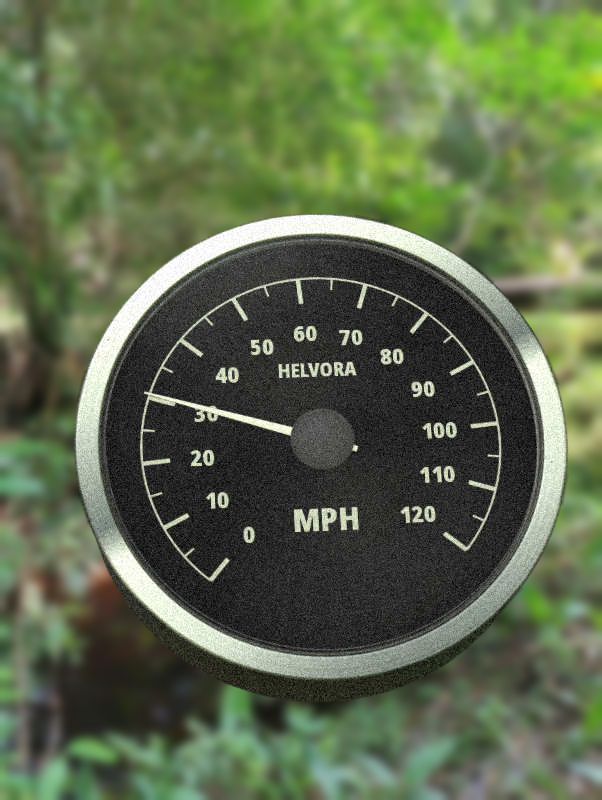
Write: 30mph
